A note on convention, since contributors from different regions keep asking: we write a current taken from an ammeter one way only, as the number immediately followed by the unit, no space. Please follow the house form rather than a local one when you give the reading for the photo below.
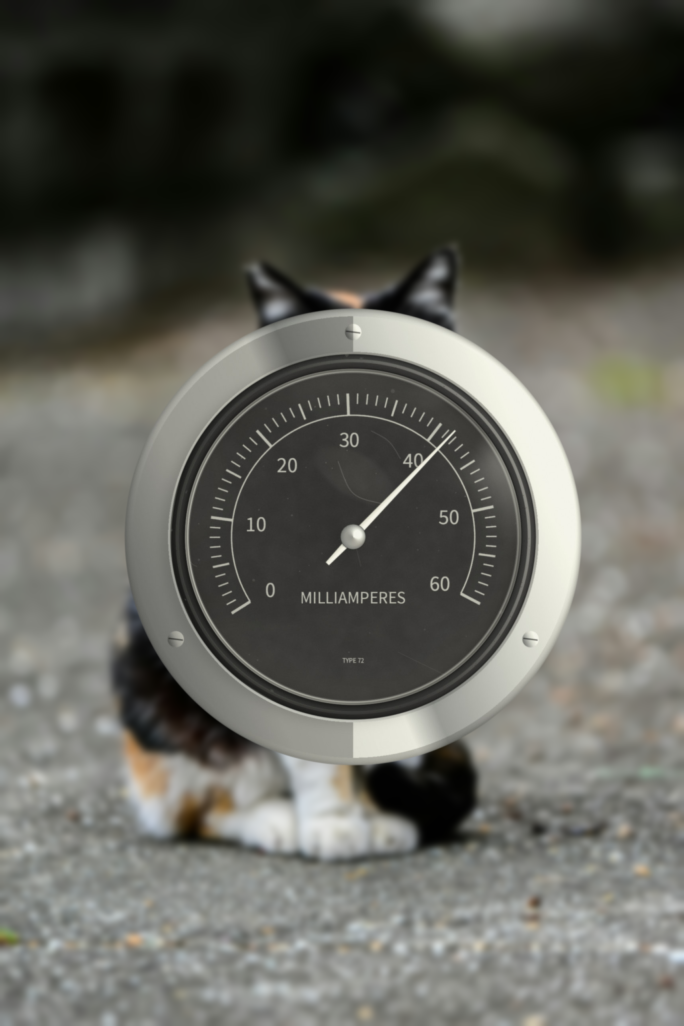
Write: 41.5mA
